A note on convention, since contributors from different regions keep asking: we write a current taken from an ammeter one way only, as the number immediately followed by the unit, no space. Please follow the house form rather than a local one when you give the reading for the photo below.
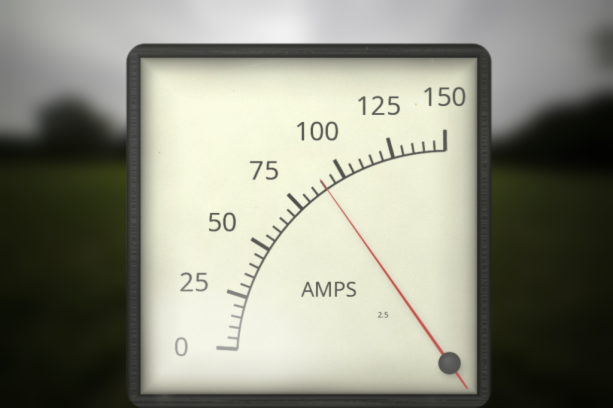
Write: 90A
